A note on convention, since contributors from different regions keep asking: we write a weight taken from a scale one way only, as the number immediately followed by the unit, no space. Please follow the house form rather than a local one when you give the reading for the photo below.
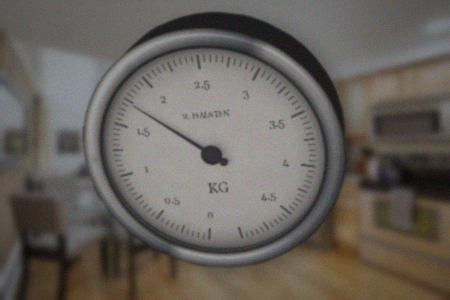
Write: 1.75kg
